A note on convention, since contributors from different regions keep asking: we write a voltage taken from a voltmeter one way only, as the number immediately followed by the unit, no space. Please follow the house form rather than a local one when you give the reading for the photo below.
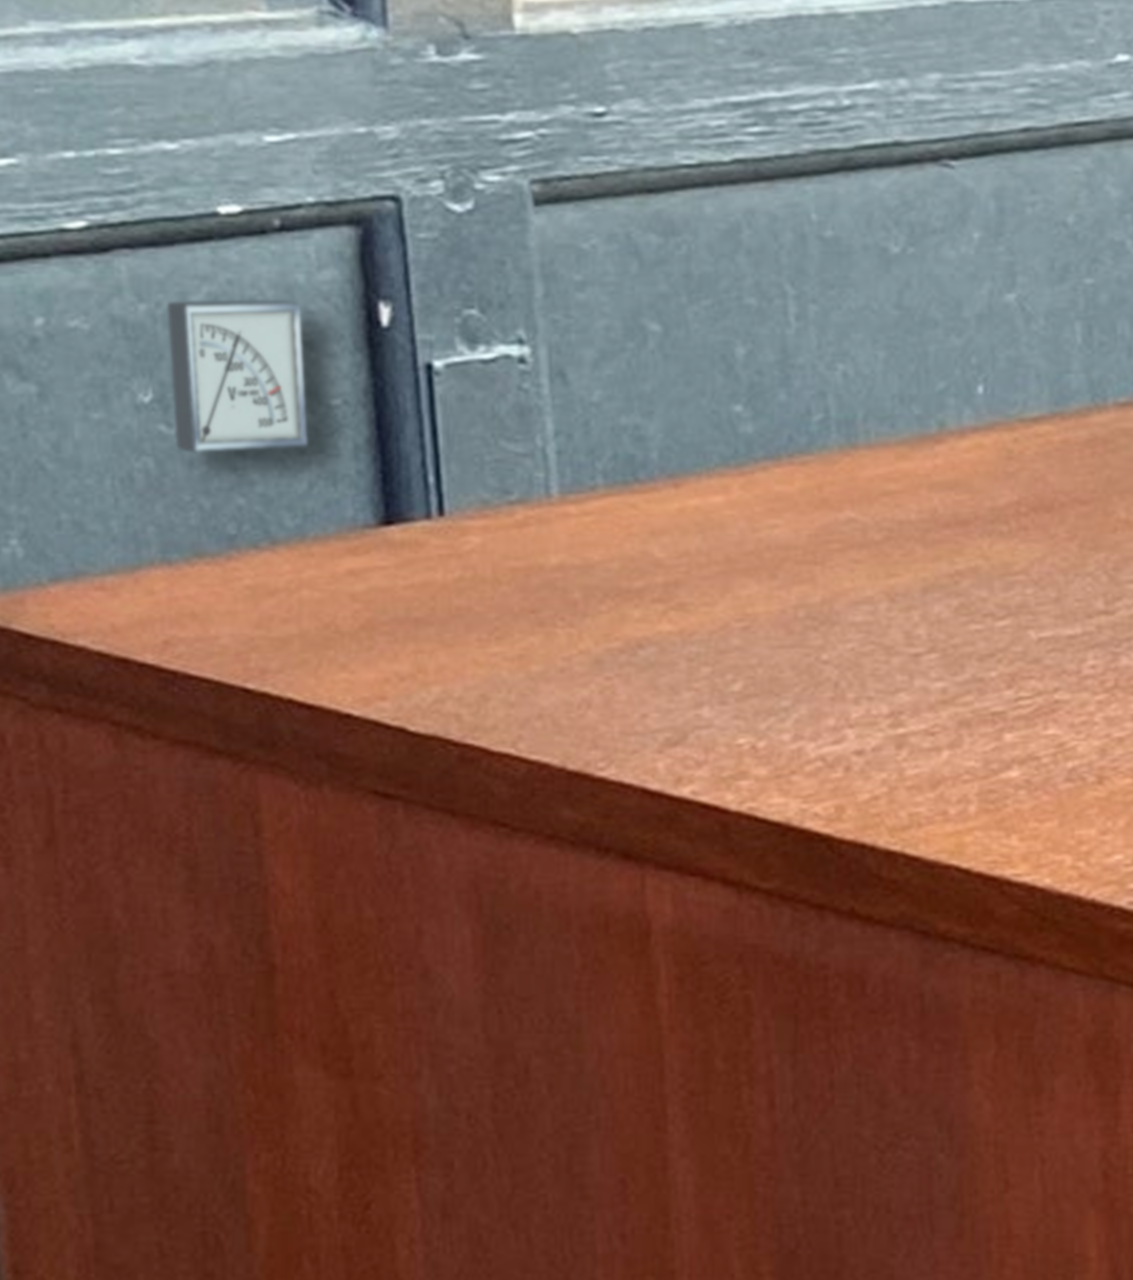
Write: 150V
